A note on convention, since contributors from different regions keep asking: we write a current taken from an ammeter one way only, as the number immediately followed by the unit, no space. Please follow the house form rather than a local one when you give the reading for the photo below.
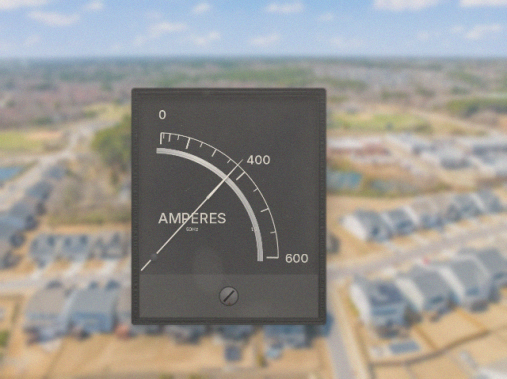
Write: 375A
